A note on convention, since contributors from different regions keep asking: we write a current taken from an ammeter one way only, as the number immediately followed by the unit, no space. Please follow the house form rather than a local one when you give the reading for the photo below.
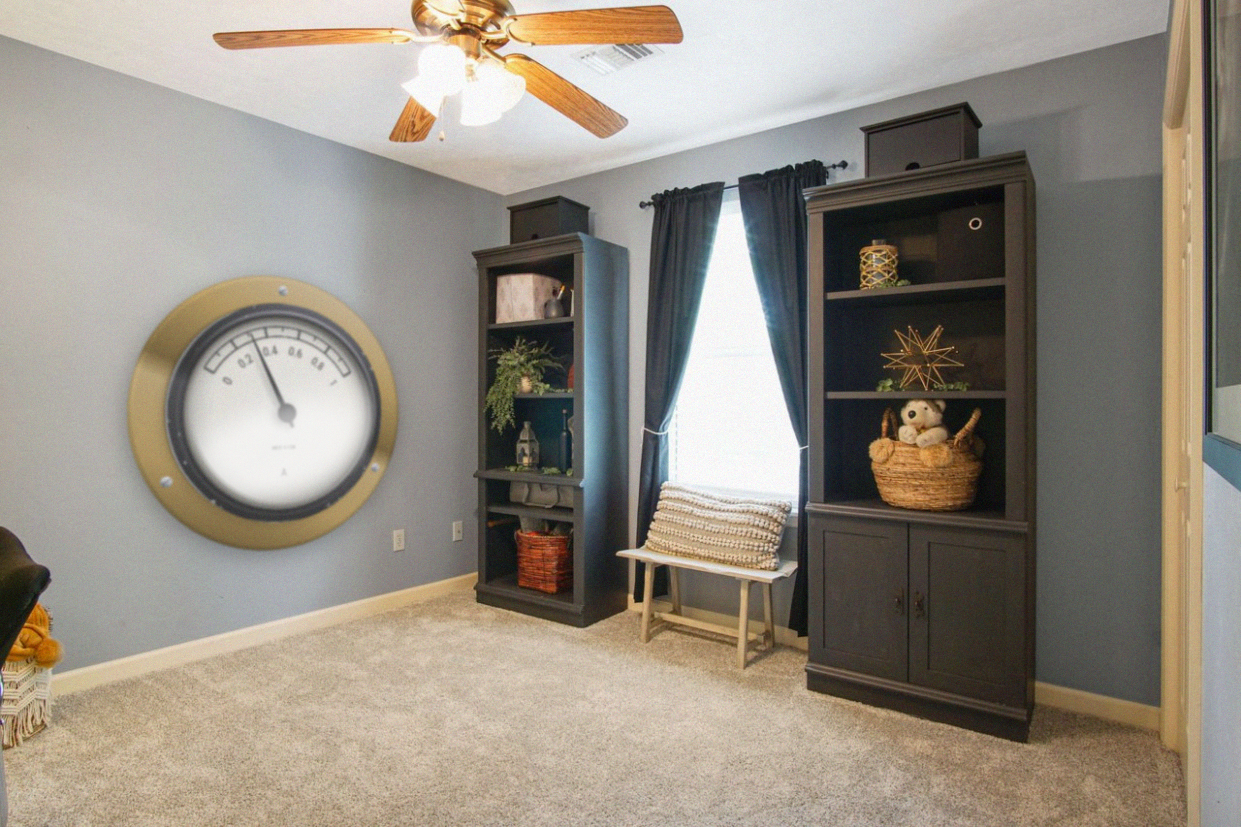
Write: 0.3A
